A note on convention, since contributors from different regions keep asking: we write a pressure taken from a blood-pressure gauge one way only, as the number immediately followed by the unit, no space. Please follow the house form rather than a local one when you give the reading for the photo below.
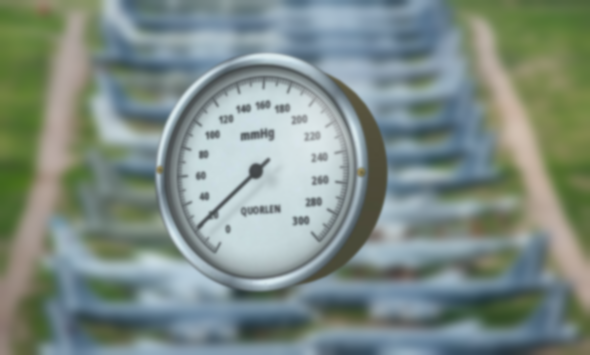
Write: 20mmHg
